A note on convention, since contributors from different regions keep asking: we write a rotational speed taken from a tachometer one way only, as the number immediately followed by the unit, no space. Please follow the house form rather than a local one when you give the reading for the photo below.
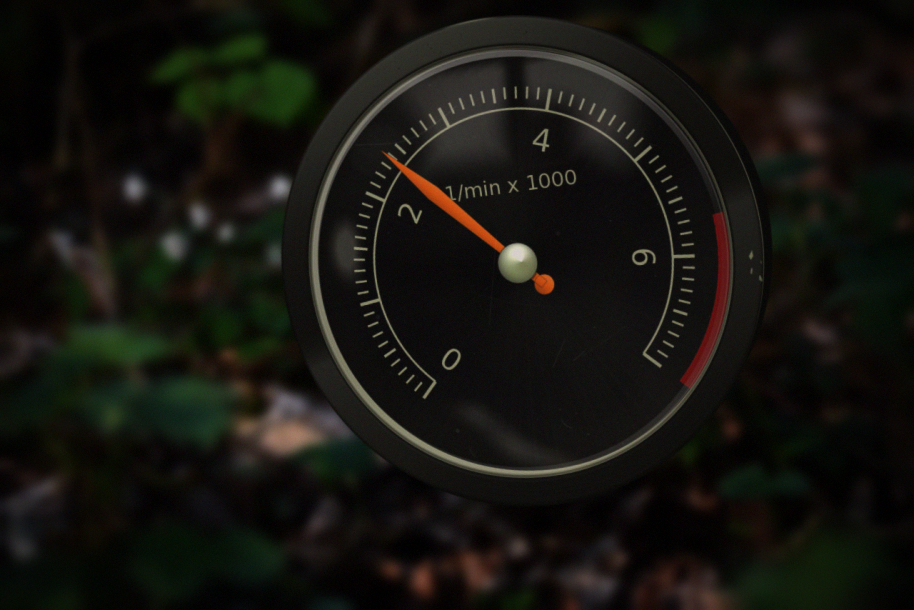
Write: 2400rpm
